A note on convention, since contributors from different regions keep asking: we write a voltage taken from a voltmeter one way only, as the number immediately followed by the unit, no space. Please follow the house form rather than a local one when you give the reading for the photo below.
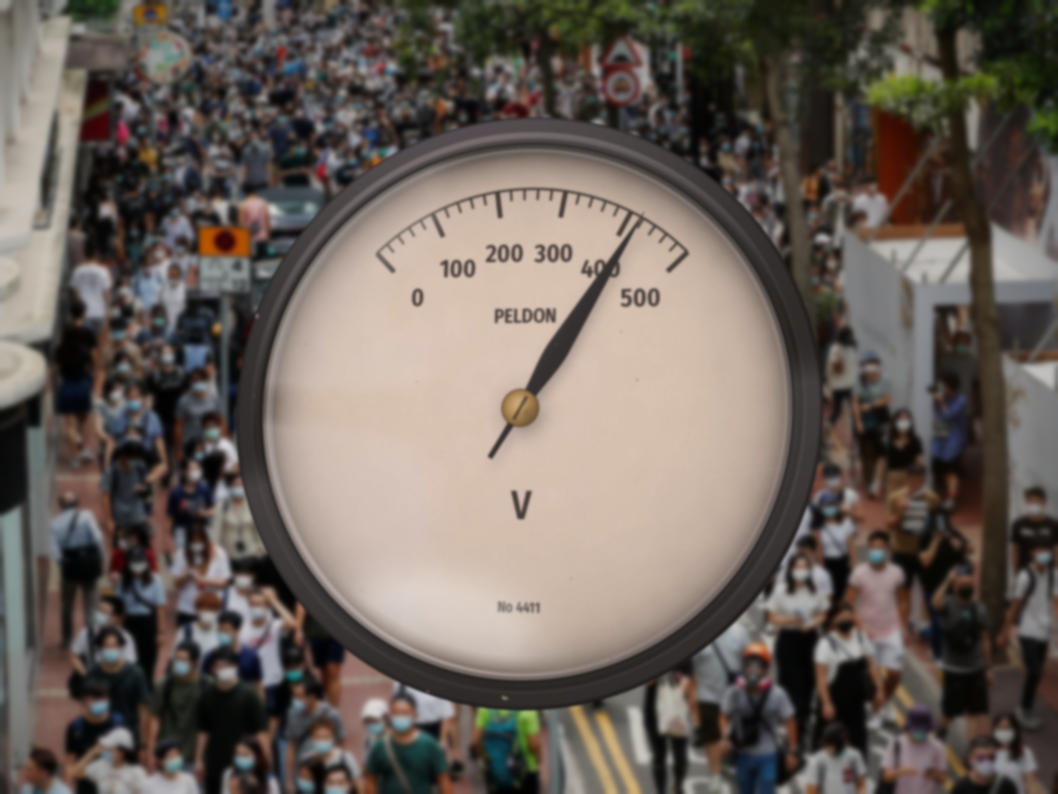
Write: 420V
